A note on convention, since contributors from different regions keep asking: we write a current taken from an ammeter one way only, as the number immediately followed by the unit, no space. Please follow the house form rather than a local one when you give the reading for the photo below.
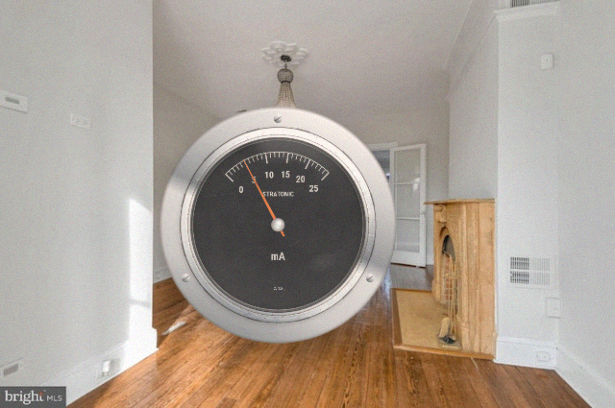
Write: 5mA
